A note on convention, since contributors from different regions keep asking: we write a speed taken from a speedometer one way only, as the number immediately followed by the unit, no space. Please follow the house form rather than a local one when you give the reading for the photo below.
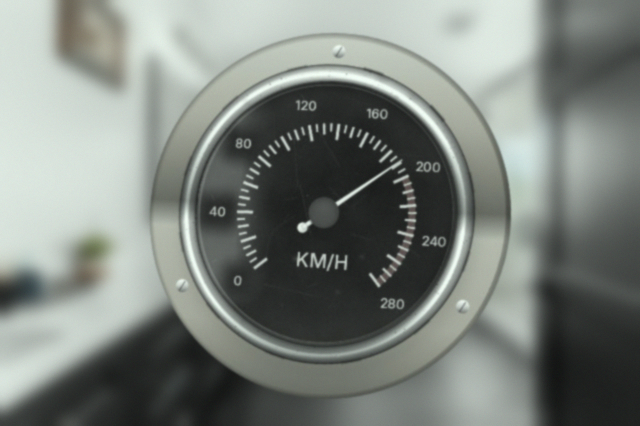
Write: 190km/h
